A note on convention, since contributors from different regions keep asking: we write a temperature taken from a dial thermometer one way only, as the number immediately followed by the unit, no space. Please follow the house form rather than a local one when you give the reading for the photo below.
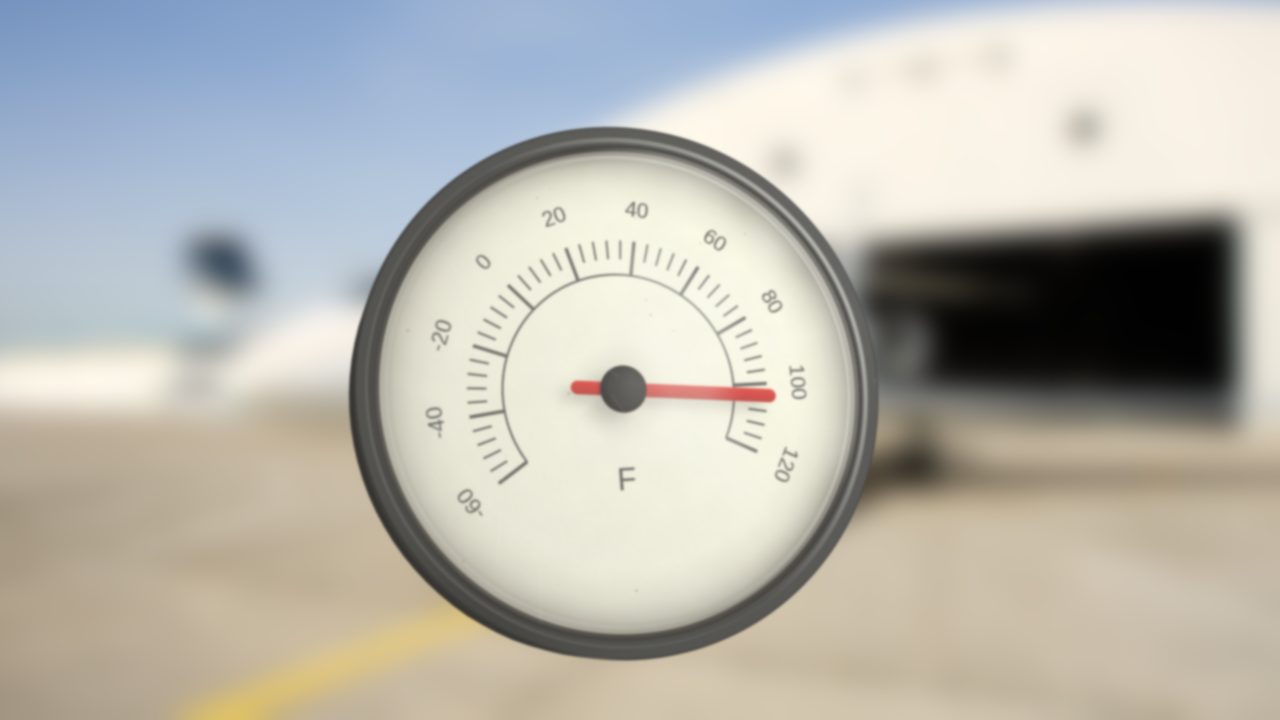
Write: 104°F
